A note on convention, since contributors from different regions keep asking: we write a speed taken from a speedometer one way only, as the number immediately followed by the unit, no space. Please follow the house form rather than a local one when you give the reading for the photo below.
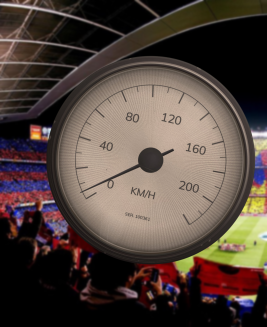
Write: 5km/h
